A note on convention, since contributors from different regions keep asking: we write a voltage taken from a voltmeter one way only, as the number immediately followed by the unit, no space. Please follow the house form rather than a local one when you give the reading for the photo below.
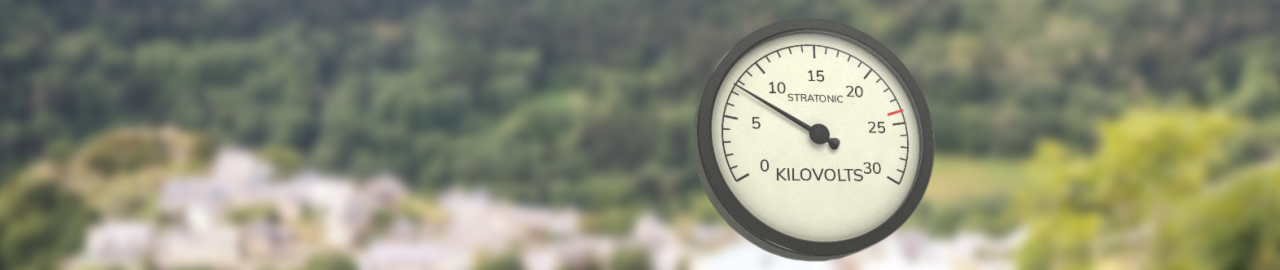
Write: 7.5kV
